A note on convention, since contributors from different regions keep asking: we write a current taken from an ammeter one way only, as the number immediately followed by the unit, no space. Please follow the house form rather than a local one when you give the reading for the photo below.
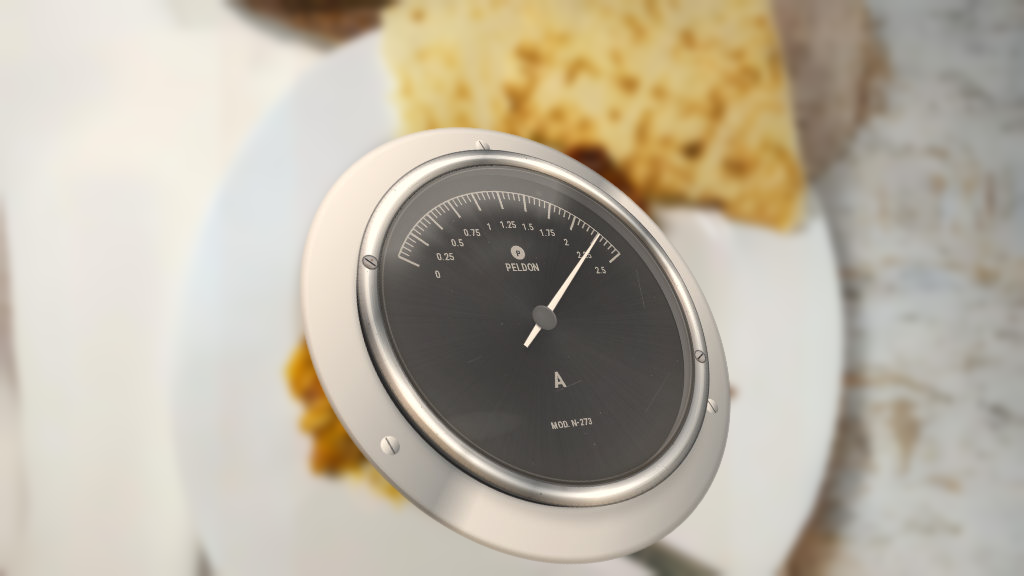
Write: 2.25A
